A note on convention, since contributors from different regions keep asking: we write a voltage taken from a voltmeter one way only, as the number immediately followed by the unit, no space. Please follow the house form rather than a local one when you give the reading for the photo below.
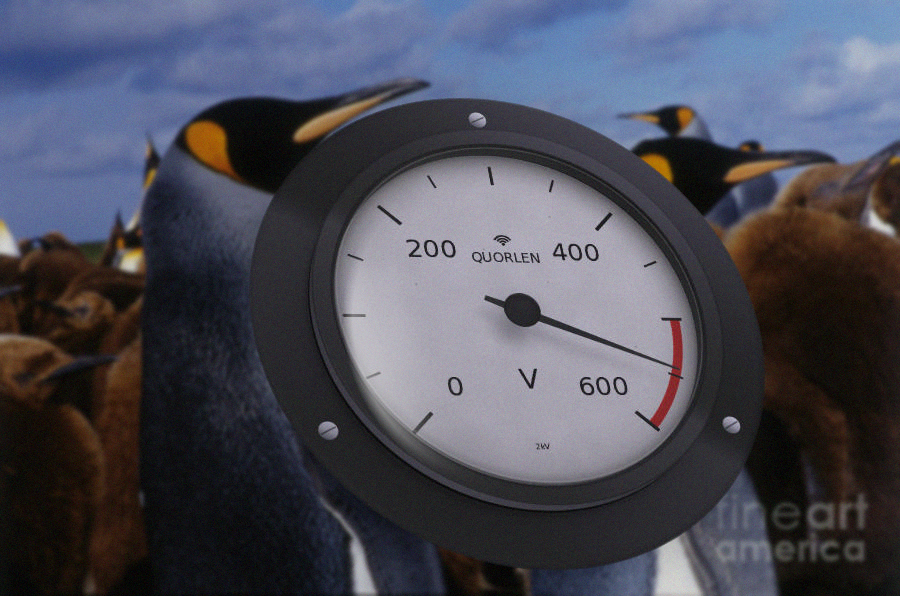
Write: 550V
